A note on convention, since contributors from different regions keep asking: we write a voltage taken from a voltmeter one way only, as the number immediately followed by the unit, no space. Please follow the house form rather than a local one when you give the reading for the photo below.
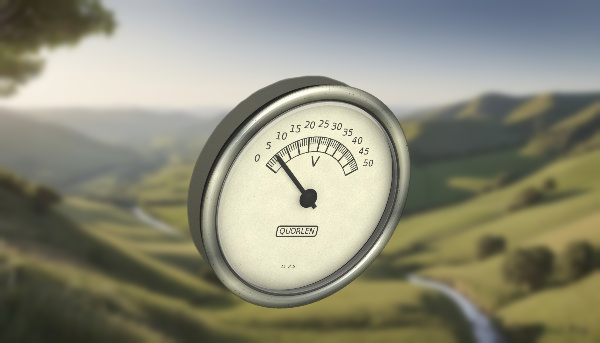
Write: 5V
